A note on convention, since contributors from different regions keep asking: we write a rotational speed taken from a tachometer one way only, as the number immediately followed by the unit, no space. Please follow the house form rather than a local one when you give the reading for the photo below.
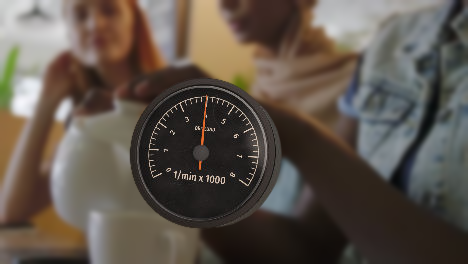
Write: 4000rpm
